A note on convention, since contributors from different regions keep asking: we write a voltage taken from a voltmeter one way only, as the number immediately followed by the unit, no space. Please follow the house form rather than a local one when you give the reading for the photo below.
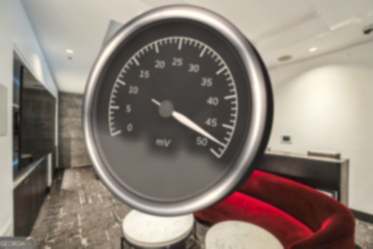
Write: 48mV
